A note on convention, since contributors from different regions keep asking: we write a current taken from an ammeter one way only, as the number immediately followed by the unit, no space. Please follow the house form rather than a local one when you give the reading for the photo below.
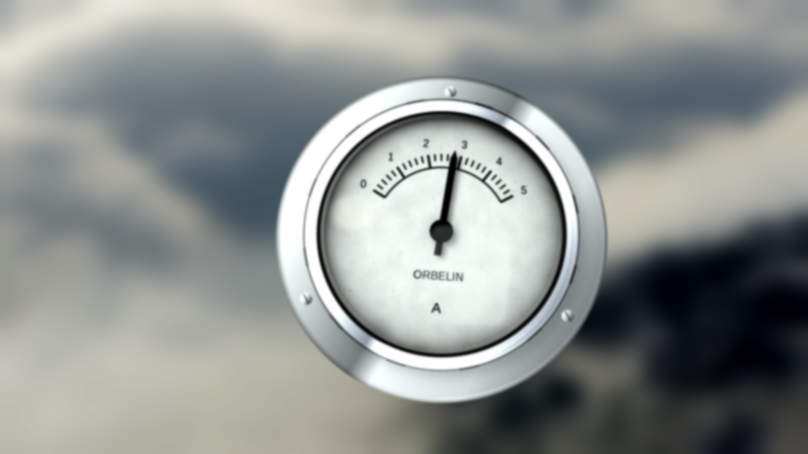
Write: 2.8A
